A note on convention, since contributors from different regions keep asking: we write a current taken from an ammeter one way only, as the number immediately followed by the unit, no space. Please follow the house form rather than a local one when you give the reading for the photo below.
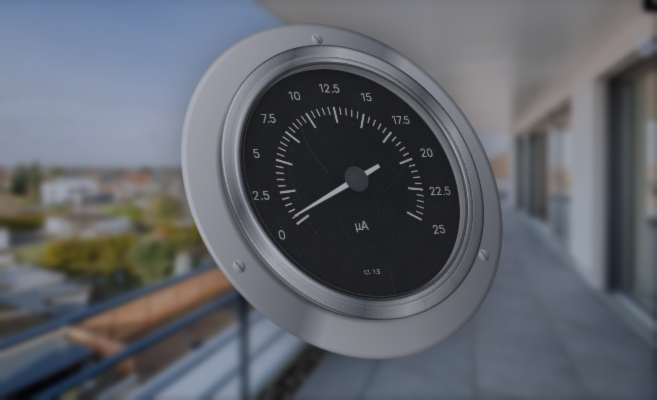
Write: 0.5µA
